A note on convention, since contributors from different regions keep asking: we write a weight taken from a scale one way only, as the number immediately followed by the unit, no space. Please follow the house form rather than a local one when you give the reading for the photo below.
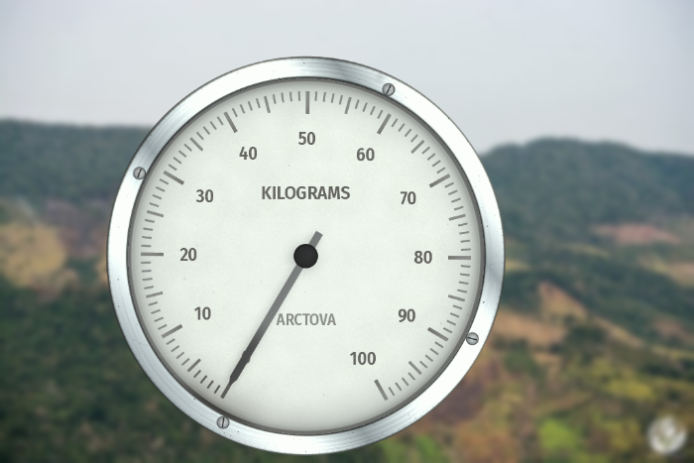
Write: 0kg
